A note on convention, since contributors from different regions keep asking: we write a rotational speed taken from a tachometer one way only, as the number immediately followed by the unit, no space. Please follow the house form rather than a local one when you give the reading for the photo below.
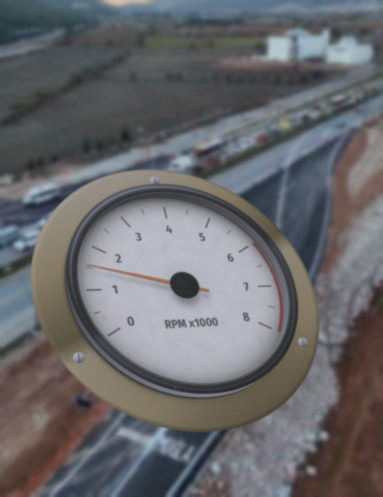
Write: 1500rpm
